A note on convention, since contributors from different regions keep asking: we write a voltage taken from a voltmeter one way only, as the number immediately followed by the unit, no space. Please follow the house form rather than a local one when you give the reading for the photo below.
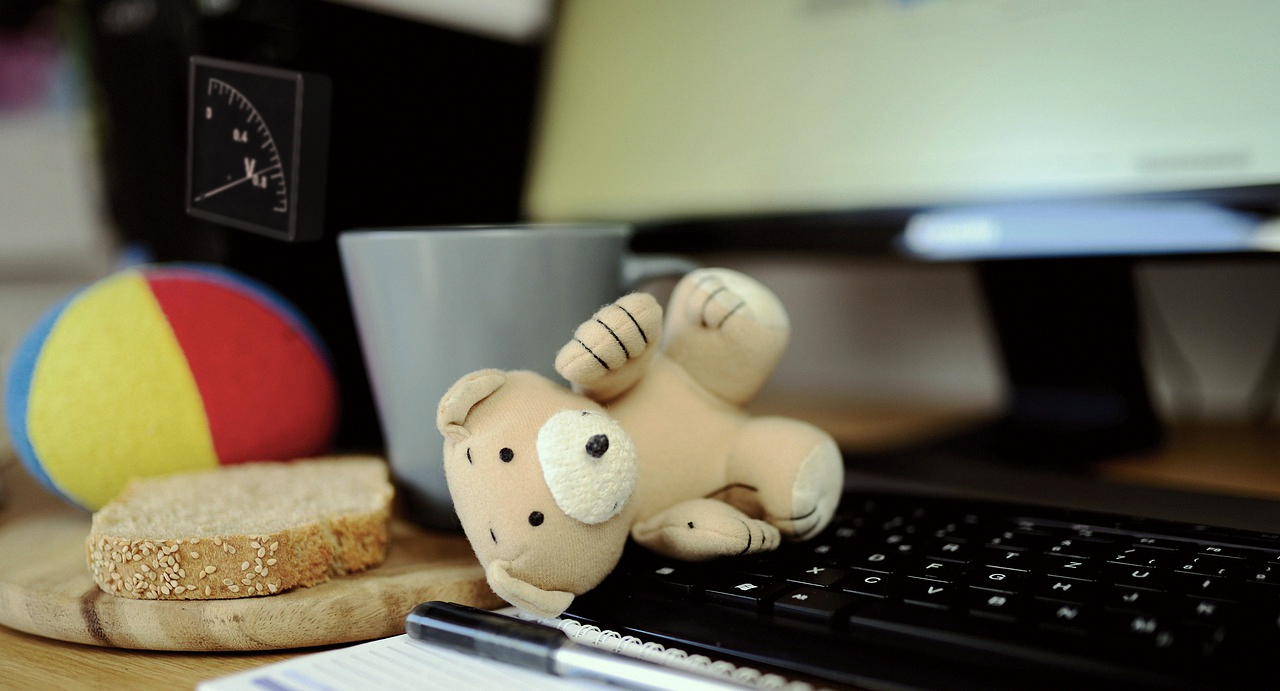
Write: 0.75V
